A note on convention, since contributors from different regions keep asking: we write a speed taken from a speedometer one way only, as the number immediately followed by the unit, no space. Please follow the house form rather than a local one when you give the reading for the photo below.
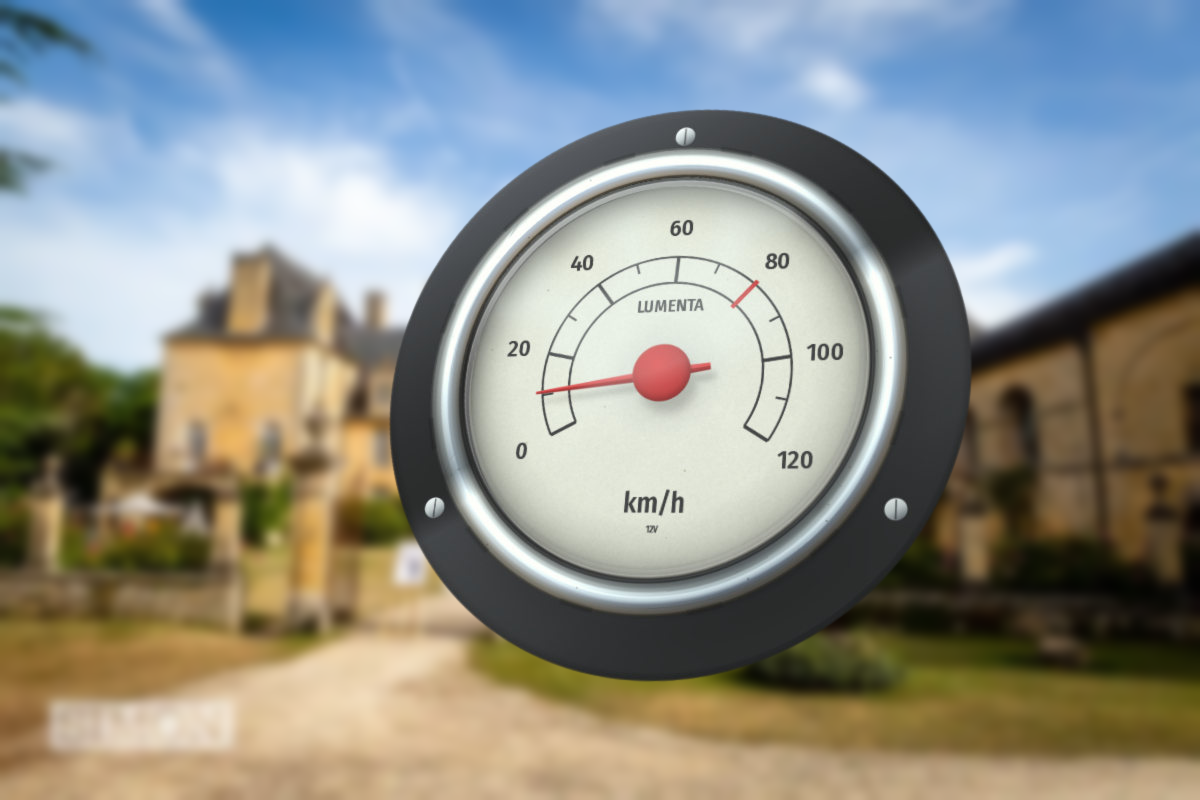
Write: 10km/h
